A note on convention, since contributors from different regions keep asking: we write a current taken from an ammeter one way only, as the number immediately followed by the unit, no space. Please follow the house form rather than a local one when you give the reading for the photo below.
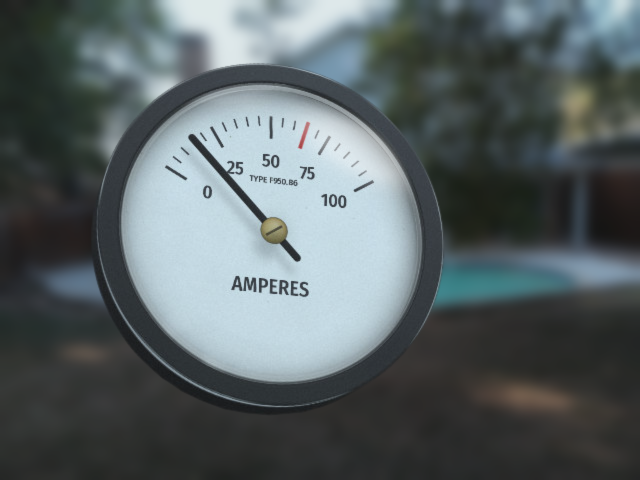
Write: 15A
